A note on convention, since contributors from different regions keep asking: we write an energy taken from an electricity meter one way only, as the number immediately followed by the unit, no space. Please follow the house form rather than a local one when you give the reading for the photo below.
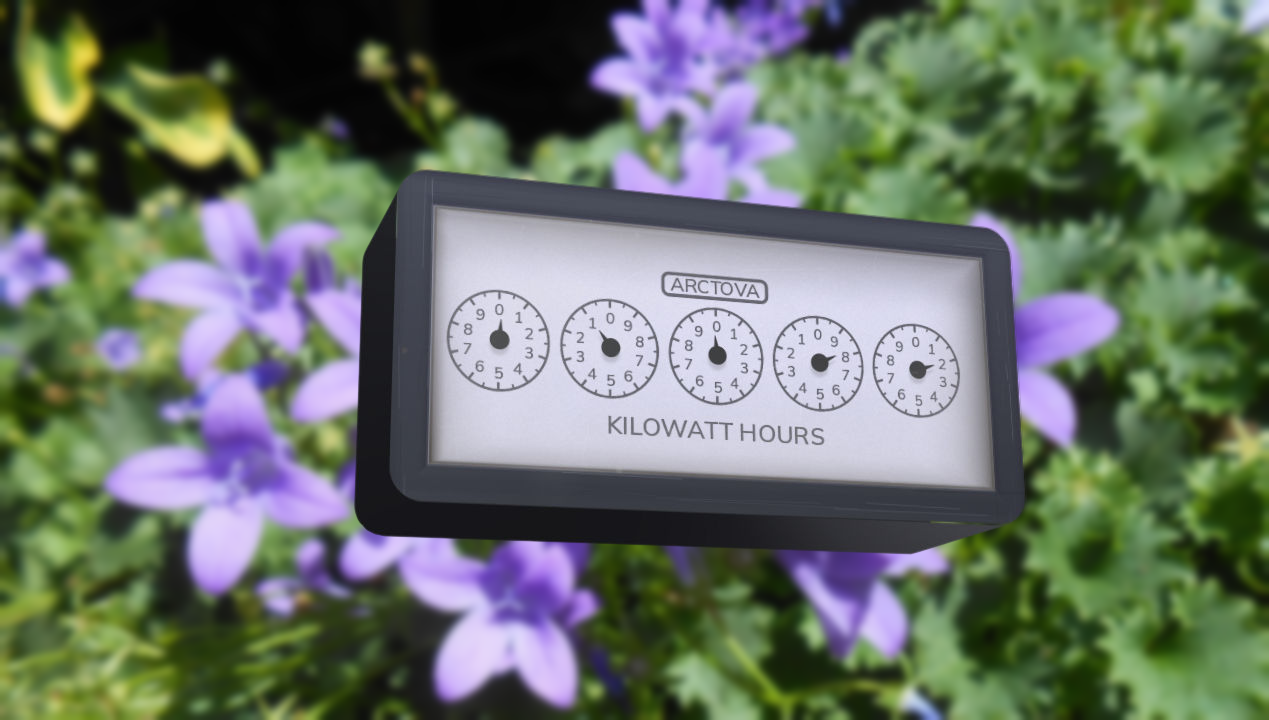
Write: 982kWh
